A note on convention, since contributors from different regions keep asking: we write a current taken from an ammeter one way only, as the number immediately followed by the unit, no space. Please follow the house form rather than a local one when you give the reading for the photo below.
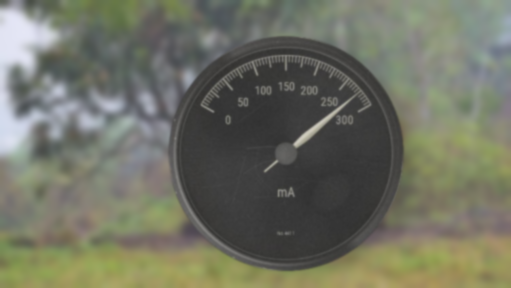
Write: 275mA
